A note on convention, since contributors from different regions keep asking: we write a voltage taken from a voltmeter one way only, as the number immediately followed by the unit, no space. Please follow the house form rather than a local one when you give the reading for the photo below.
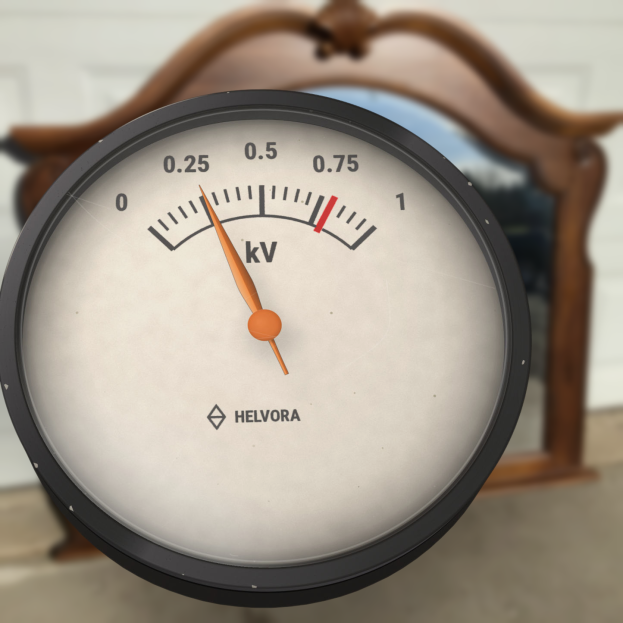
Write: 0.25kV
